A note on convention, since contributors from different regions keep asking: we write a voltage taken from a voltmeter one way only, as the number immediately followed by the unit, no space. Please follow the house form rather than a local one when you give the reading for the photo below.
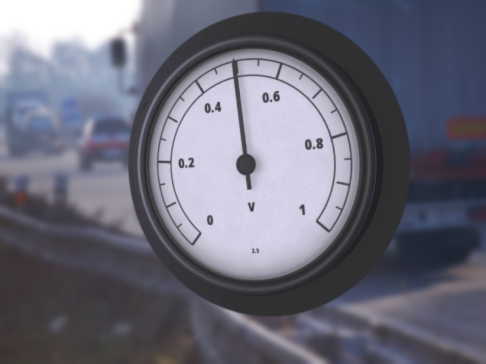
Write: 0.5V
